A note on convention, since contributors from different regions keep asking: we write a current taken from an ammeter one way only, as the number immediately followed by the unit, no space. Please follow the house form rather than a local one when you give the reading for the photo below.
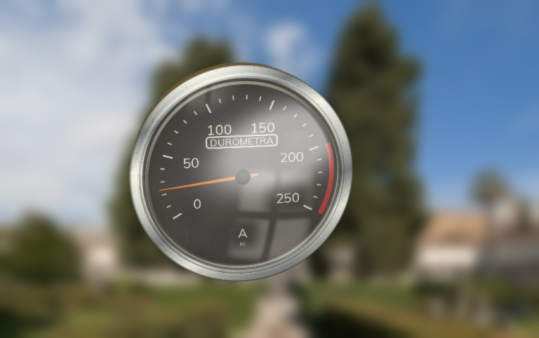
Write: 25A
